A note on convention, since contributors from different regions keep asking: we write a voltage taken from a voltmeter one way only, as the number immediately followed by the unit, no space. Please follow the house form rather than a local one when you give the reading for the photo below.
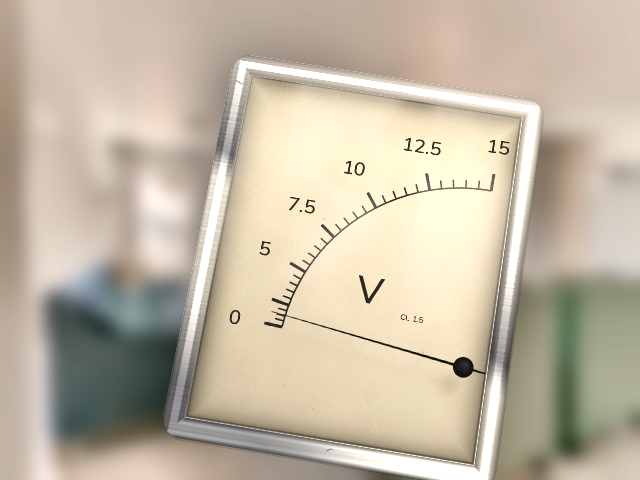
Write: 1.5V
